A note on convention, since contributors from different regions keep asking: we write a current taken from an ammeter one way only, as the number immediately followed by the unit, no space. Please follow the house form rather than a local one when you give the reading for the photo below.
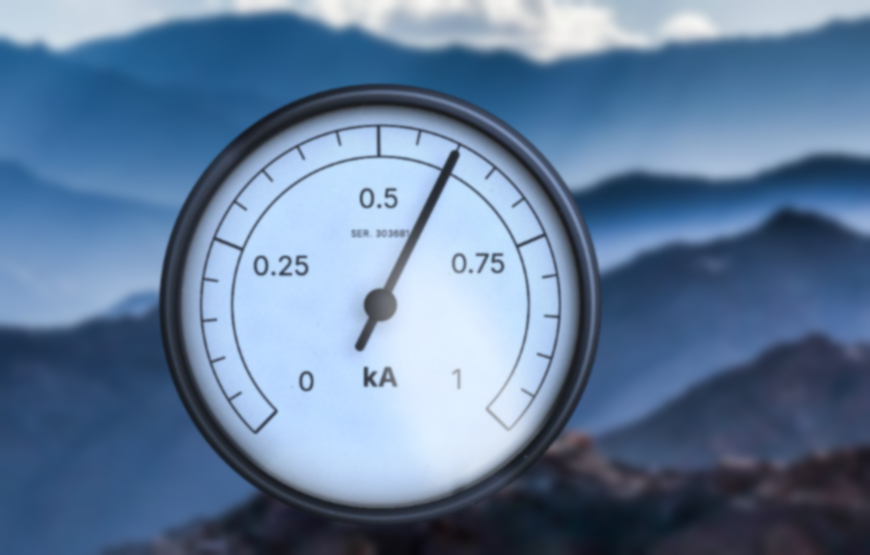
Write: 0.6kA
